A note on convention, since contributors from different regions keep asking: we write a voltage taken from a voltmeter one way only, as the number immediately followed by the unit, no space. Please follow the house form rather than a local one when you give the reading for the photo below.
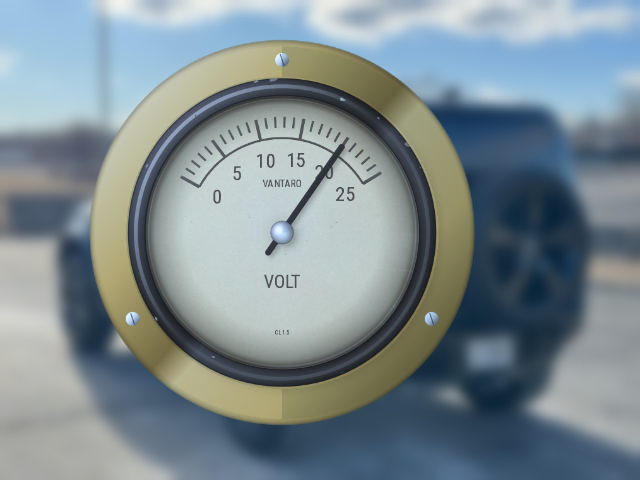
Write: 20V
